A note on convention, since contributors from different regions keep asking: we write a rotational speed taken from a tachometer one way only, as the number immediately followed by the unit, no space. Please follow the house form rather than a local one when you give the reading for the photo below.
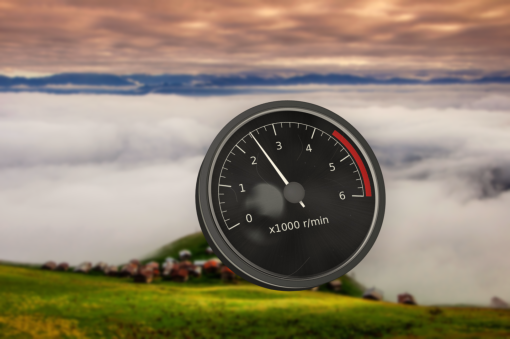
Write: 2400rpm
